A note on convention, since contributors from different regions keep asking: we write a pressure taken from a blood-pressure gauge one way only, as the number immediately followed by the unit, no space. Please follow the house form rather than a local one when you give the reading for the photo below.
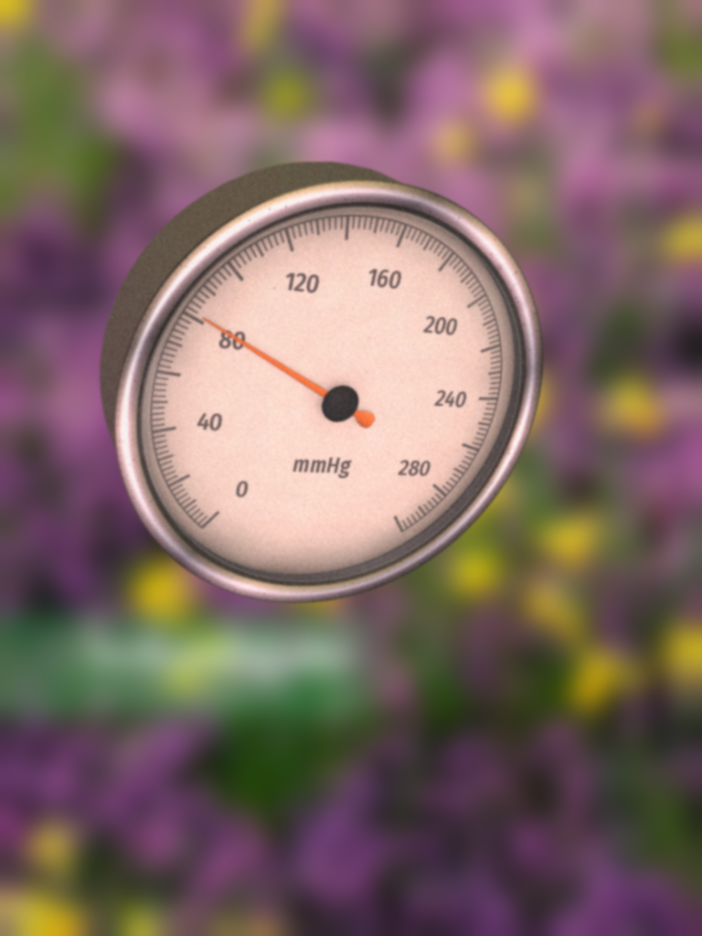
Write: 82mmHg
